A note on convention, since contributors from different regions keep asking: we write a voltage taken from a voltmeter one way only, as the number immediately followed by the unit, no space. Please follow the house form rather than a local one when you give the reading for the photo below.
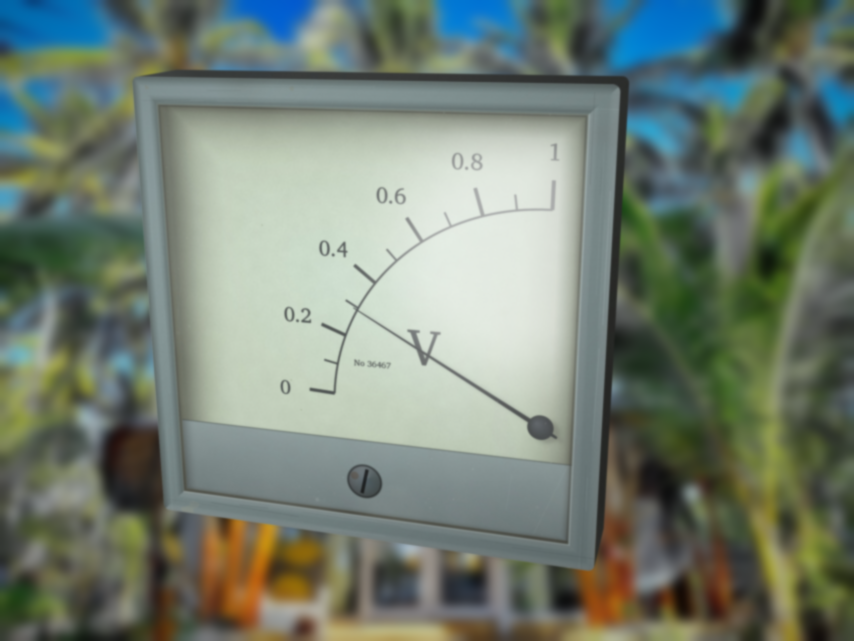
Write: 0.3V
